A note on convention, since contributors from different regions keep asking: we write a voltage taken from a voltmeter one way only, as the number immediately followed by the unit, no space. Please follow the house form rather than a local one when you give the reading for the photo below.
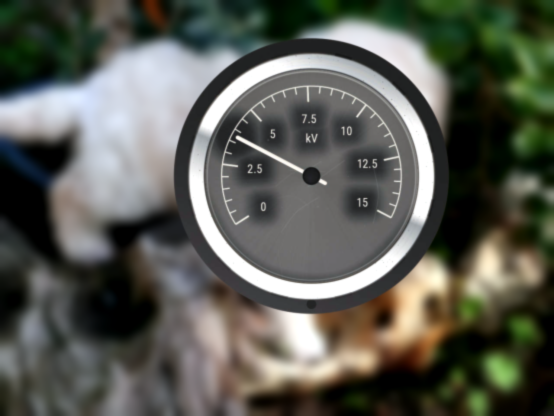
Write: 3.75kV
